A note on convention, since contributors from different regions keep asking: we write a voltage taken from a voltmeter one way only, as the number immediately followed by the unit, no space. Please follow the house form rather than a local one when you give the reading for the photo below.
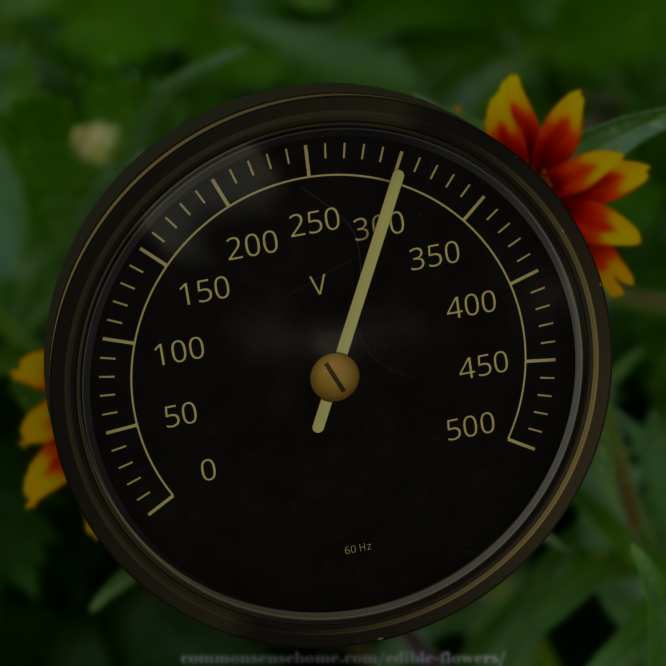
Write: 300V
